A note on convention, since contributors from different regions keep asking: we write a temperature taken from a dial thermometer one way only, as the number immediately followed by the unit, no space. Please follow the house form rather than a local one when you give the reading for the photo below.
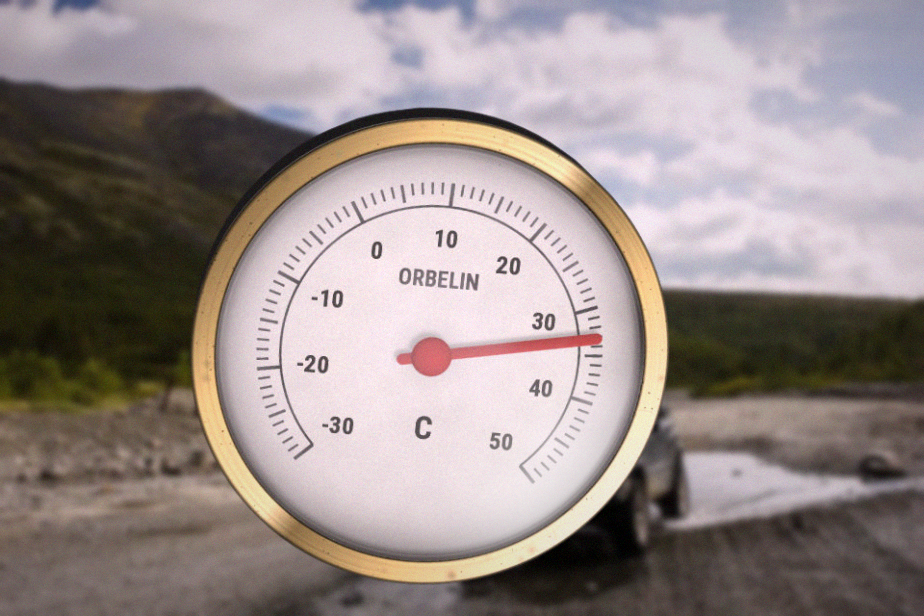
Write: 33°C
